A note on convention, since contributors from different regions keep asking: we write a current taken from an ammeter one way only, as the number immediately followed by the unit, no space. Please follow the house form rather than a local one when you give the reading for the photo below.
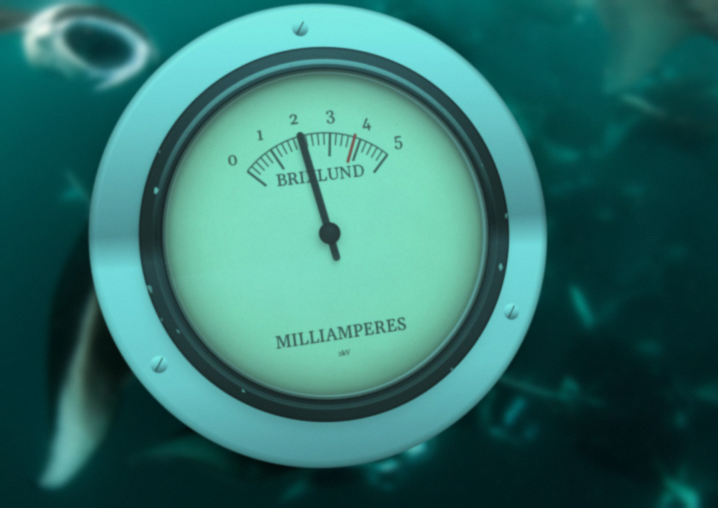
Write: 2mA
